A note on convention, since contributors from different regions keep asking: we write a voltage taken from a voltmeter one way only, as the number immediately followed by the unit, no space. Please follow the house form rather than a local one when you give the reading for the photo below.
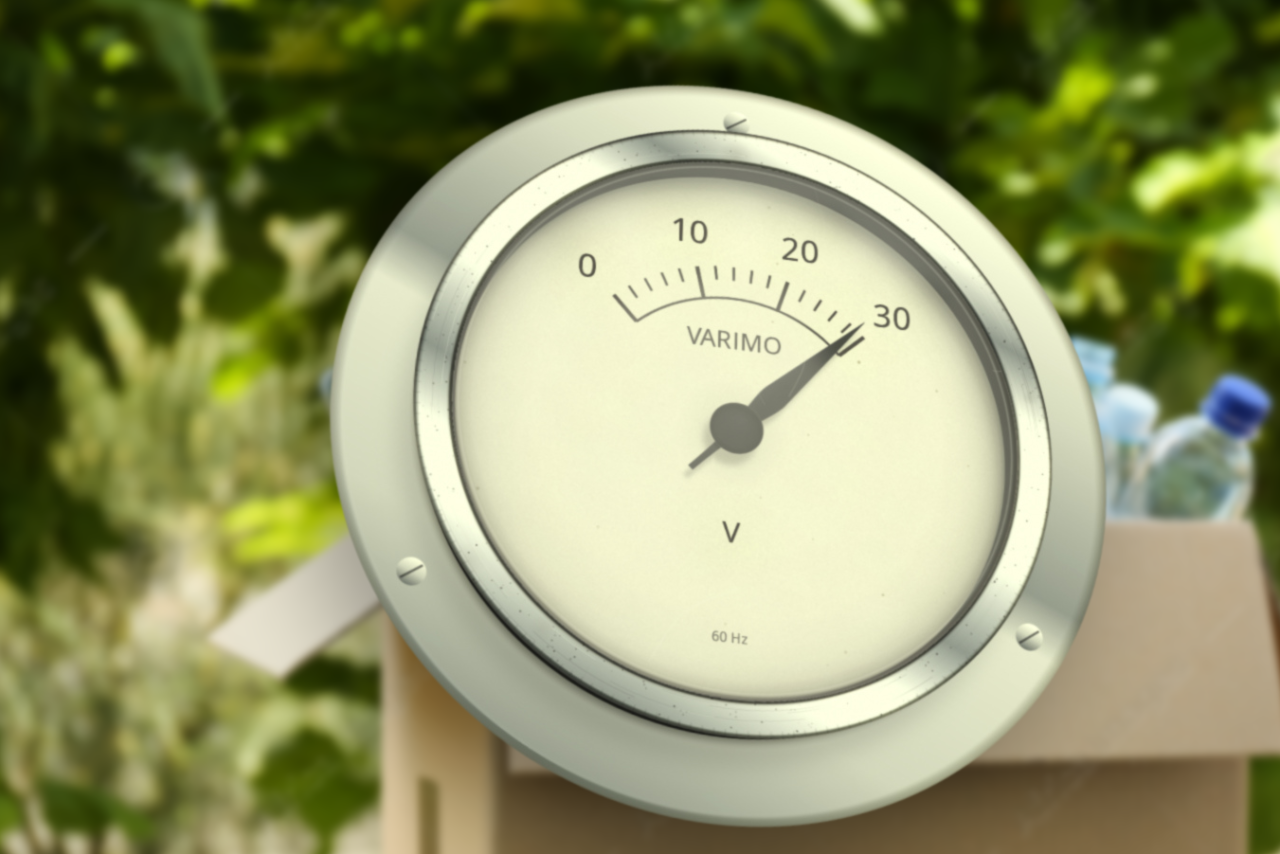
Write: 29V
